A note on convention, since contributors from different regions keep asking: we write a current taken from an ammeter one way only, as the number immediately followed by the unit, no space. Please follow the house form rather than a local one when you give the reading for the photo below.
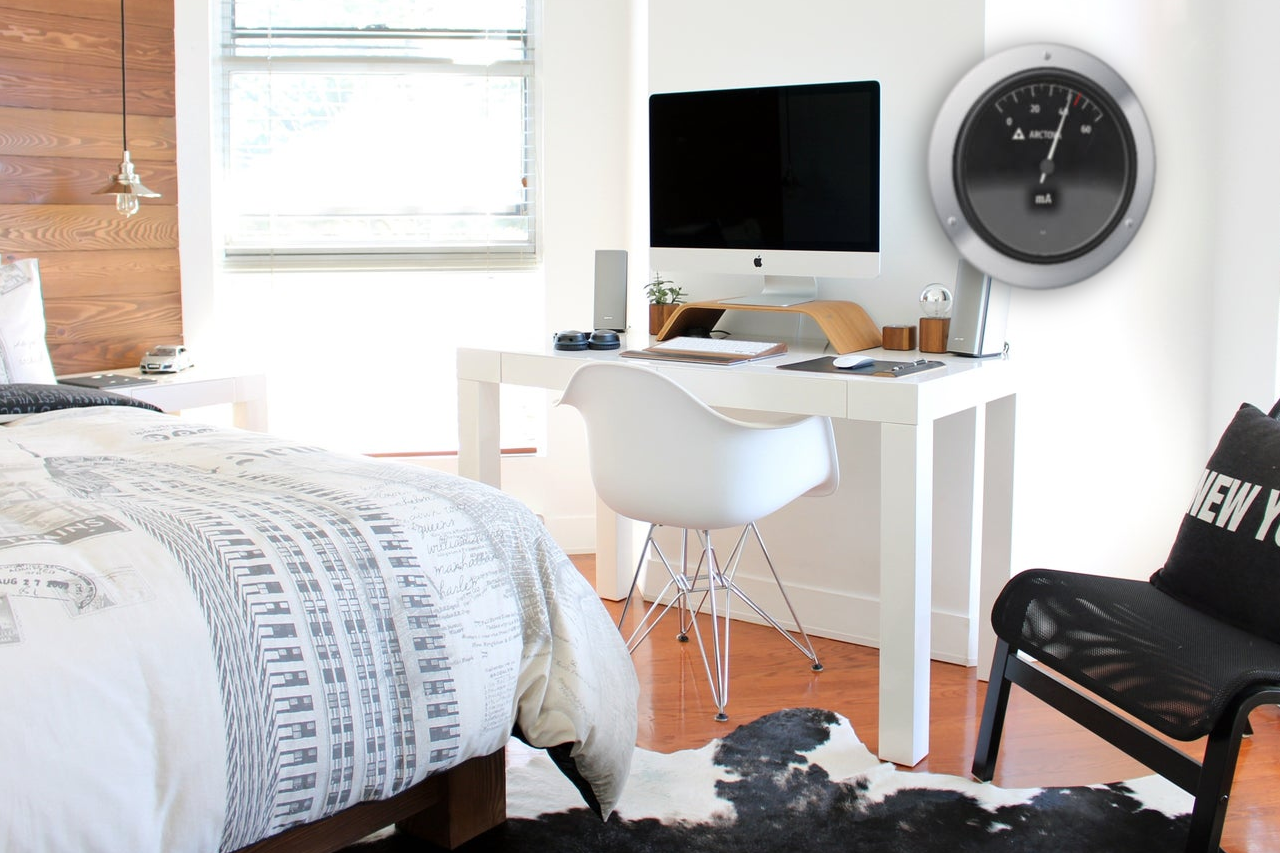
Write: 40mA
